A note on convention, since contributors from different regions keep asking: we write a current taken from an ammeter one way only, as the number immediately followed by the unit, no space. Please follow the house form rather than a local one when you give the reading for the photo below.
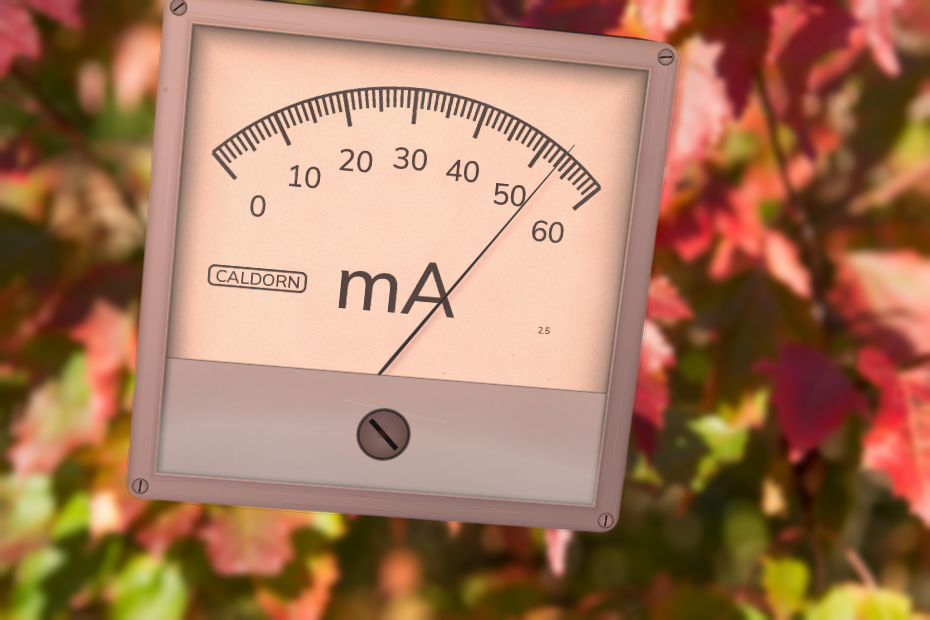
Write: 53mA
